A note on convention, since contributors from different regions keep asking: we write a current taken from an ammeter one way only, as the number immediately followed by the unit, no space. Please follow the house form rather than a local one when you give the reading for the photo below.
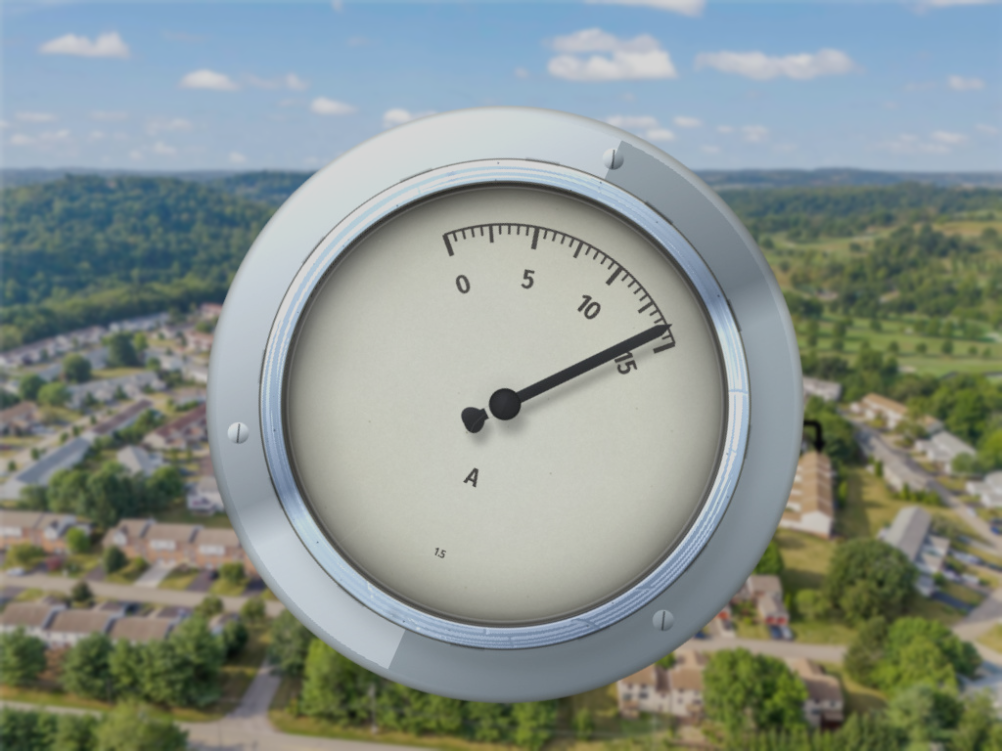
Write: 14A
